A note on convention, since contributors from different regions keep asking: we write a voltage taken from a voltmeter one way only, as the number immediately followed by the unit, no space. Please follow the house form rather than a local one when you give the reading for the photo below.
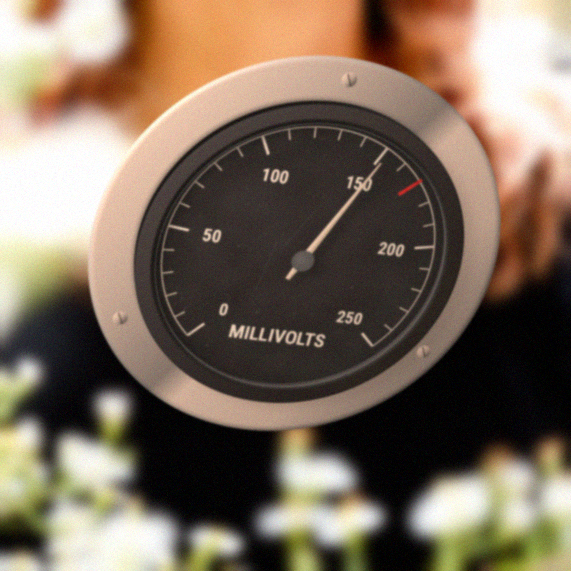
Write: 150mV
